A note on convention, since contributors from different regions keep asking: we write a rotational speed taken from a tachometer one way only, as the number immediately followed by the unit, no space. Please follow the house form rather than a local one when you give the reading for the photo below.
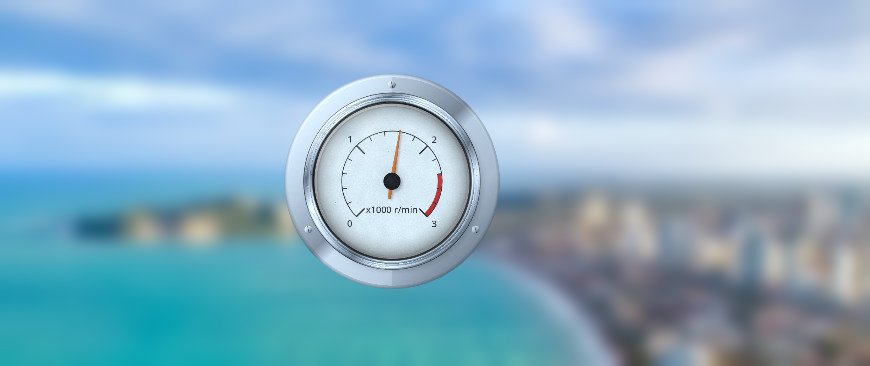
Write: 1600rpm
